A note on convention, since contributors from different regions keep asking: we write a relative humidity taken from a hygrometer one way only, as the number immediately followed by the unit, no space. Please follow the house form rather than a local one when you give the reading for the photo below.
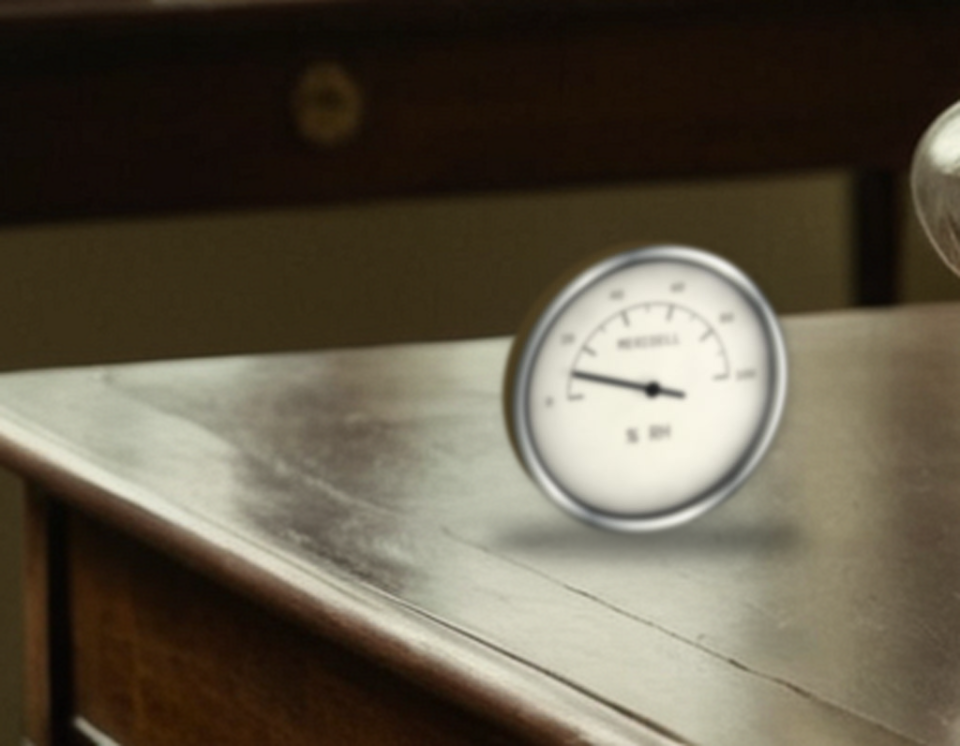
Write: 10%
